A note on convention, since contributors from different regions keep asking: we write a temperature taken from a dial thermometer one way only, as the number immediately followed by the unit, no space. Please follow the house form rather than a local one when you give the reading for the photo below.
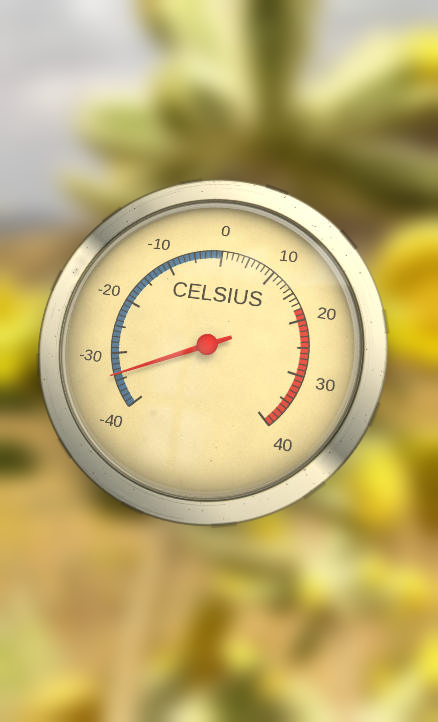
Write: -34°C
